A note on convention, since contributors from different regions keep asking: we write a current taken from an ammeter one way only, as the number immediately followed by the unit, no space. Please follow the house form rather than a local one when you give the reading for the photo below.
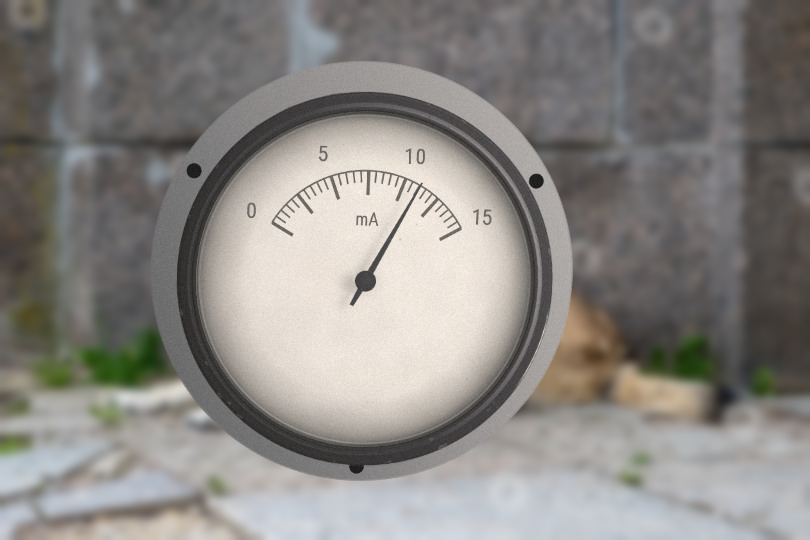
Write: 11mA
